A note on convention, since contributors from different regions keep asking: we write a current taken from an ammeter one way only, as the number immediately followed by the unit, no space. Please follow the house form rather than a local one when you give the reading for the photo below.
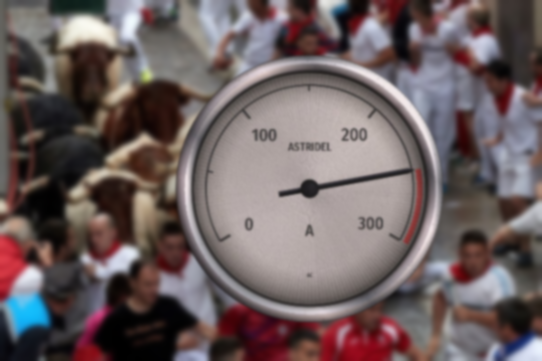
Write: 250A
